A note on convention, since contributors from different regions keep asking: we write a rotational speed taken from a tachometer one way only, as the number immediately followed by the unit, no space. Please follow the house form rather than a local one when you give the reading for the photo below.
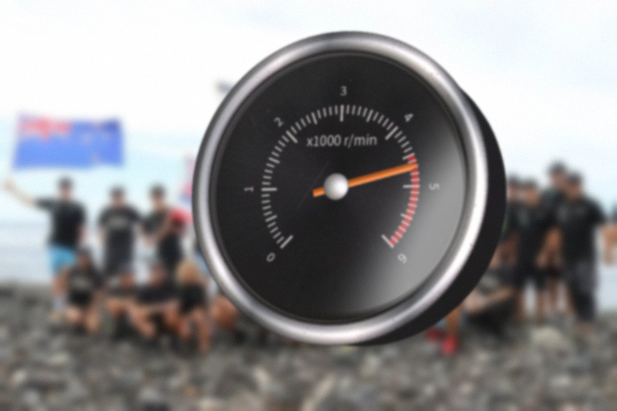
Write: 4700rpm
